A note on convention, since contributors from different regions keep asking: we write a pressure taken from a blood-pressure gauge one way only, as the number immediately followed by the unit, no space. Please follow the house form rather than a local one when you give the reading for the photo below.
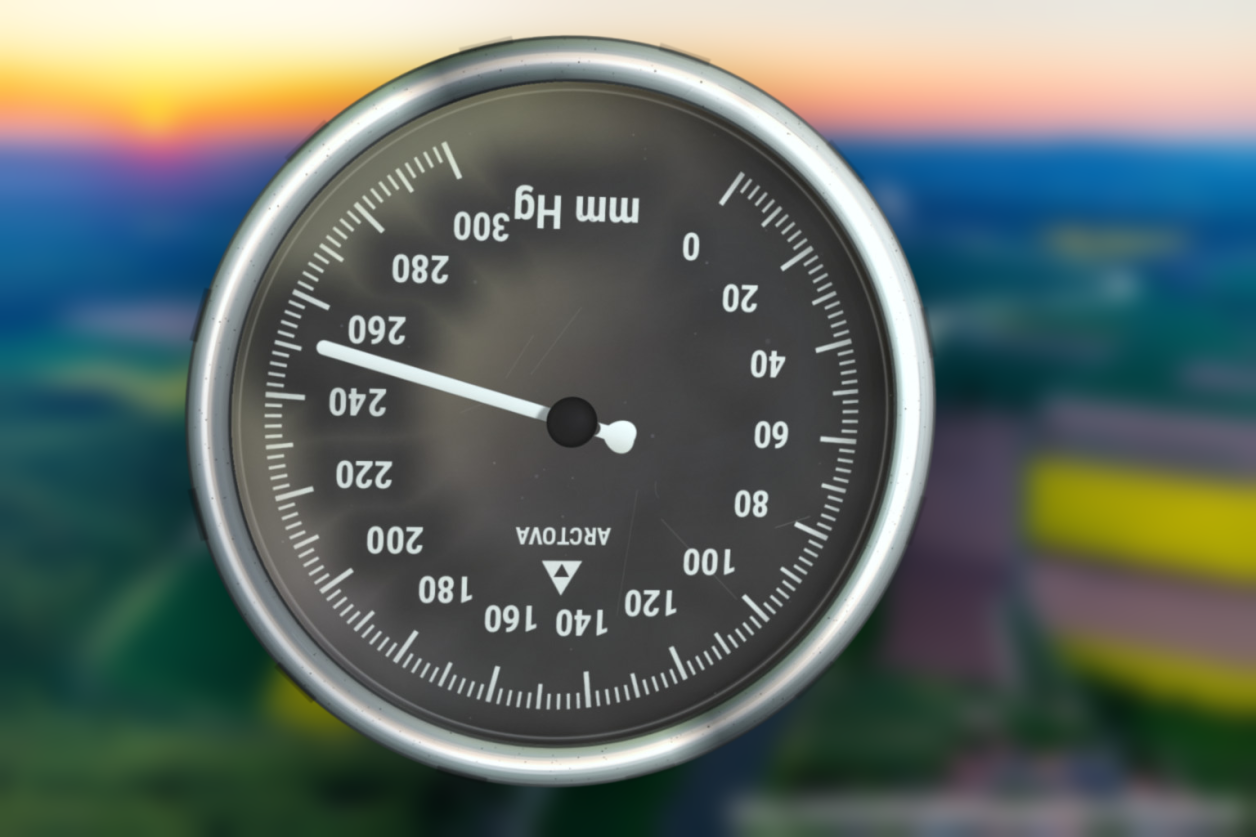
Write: 252mmHg
